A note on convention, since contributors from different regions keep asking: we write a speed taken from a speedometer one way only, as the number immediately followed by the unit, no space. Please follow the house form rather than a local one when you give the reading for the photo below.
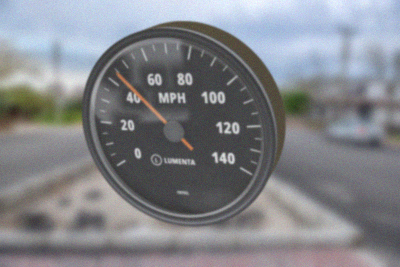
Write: 45mph
